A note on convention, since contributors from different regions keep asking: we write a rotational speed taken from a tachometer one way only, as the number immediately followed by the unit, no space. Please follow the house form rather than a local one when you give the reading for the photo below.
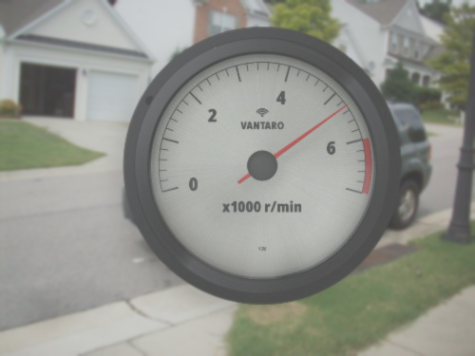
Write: 5300rpm
